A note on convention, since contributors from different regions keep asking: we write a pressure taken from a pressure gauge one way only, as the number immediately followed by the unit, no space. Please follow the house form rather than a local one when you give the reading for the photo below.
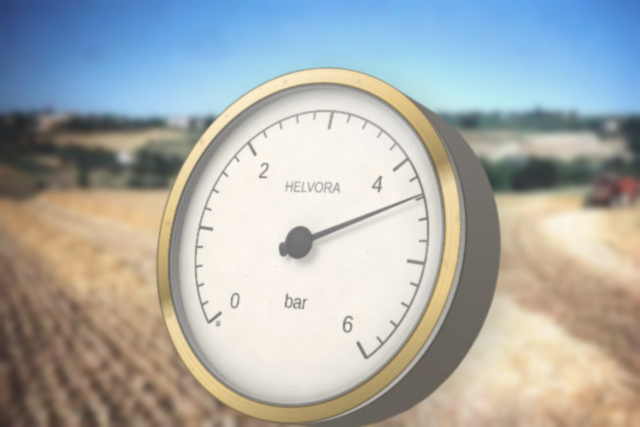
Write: 4.4bar
